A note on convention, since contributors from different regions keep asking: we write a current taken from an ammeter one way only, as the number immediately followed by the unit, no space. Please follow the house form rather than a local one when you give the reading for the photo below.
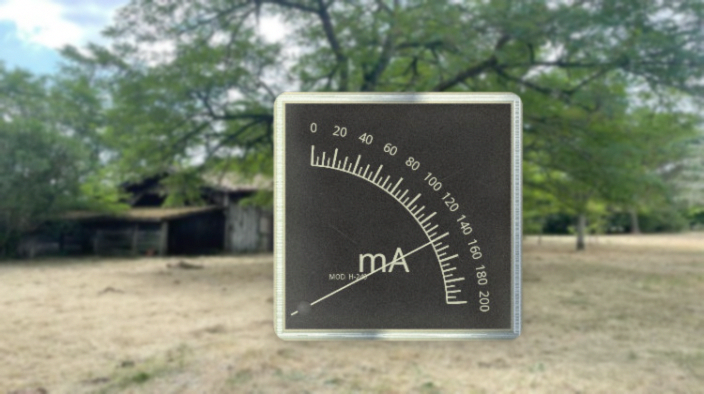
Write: 140mA
